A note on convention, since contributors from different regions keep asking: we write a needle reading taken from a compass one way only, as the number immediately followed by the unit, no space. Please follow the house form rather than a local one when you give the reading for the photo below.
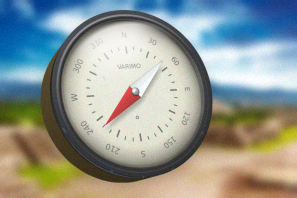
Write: 230°
